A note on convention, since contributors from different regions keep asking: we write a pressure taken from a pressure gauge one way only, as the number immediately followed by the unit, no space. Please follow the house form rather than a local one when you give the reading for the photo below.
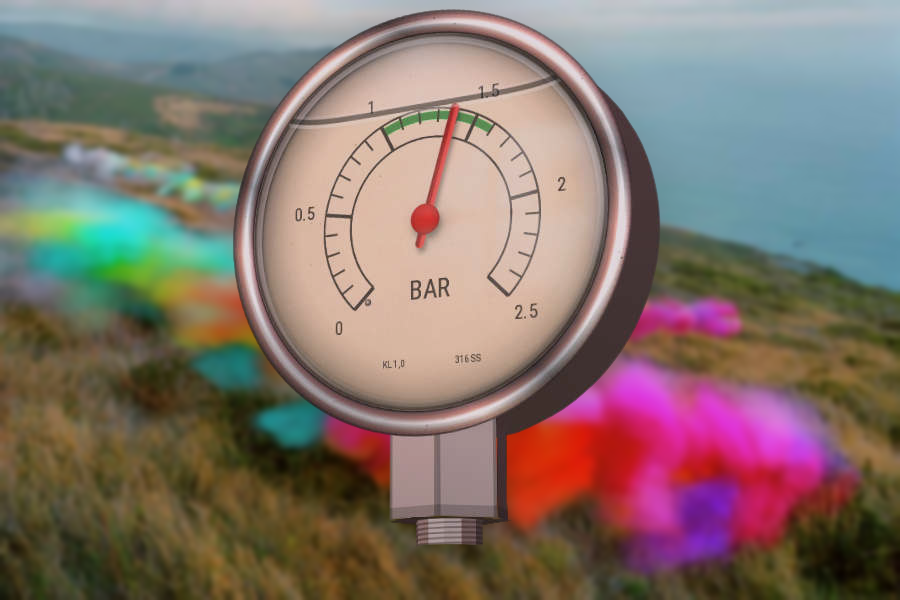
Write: 1.4bar
